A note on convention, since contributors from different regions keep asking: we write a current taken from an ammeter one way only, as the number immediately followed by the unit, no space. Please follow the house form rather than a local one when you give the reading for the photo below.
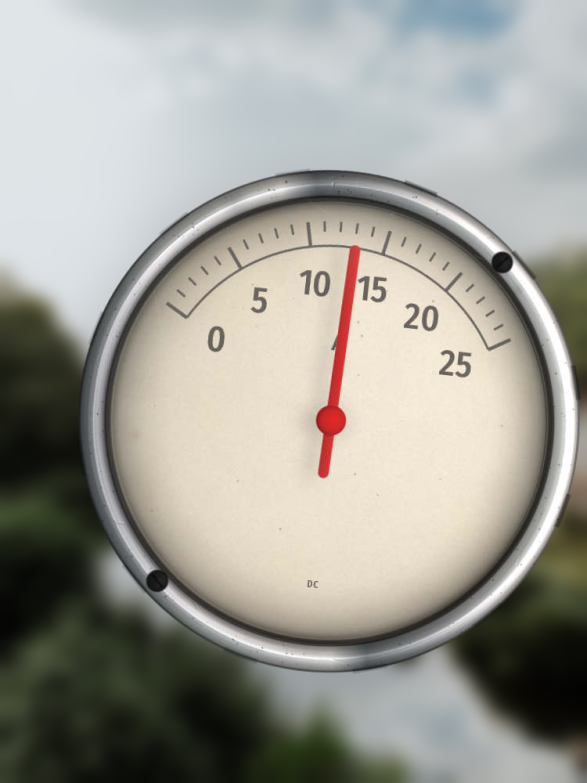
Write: 13A
